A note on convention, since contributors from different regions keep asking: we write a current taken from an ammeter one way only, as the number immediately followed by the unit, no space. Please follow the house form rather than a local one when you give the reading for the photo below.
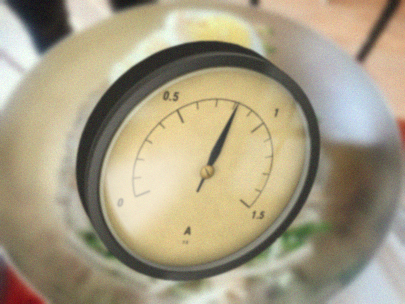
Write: 0.8A
